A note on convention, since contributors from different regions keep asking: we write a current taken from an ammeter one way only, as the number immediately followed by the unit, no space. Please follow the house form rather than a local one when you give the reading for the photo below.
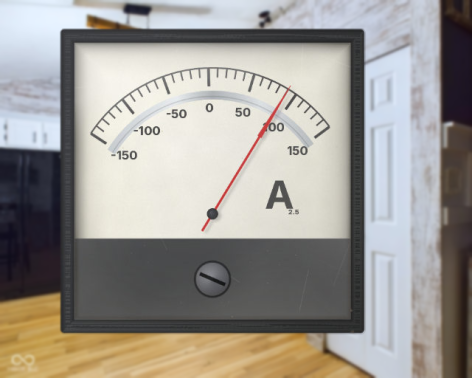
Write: 90A
